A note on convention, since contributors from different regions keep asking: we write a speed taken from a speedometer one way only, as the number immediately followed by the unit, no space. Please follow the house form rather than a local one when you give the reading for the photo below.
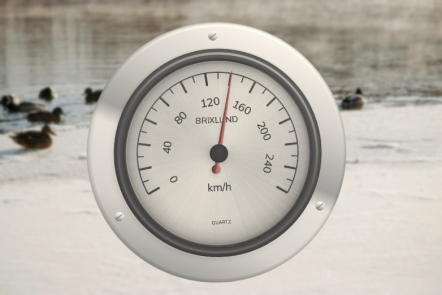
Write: 140km/h
